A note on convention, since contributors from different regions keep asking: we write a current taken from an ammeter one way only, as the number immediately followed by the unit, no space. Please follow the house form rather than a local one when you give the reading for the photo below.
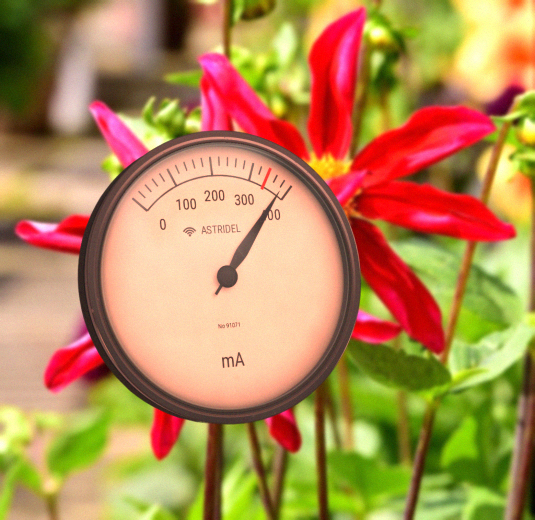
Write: 380mA
